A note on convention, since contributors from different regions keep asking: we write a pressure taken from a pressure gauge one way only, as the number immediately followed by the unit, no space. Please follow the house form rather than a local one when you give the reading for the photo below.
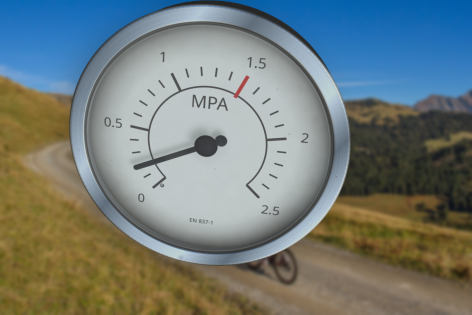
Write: 0.2MPa
